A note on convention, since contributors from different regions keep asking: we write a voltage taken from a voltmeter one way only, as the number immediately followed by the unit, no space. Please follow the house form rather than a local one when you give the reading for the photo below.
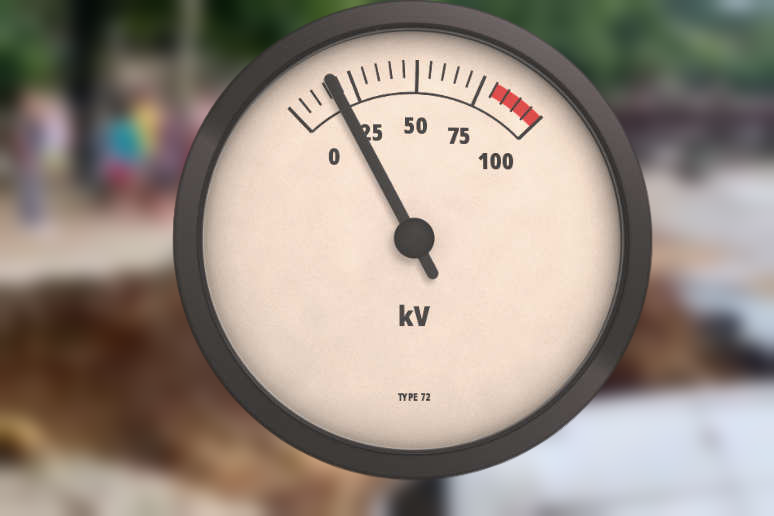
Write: 17.5kV
